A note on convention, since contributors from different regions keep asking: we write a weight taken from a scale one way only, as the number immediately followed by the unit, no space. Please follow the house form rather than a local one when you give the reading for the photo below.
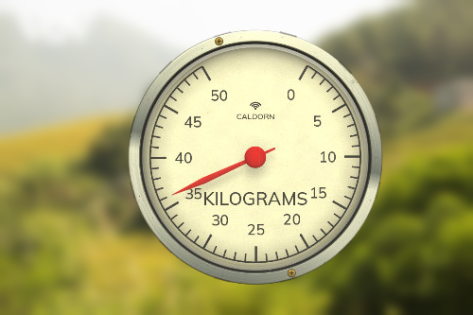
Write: 36kg
